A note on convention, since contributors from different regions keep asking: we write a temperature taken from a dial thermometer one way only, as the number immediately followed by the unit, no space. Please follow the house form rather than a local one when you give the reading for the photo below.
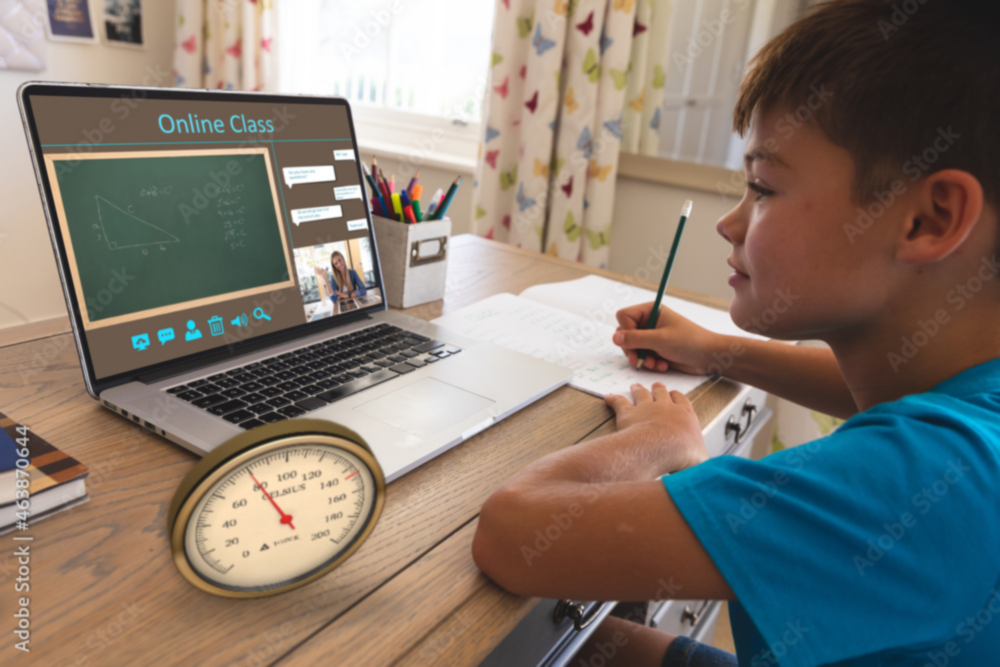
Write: 80°C
